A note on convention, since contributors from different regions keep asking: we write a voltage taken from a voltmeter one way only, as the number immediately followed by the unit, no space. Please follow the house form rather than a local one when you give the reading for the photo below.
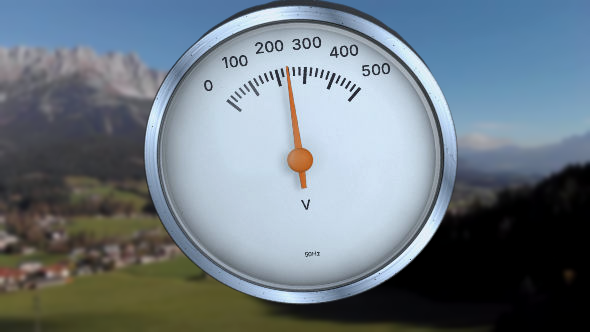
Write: 240V
